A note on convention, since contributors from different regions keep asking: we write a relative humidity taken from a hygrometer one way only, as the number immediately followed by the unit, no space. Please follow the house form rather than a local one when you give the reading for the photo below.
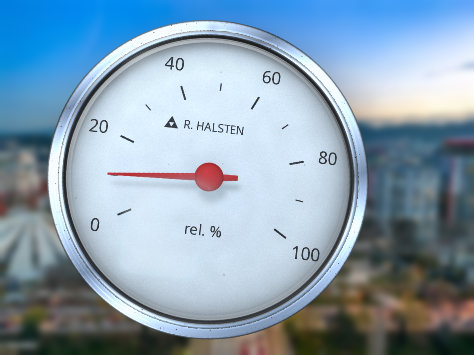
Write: 10%
